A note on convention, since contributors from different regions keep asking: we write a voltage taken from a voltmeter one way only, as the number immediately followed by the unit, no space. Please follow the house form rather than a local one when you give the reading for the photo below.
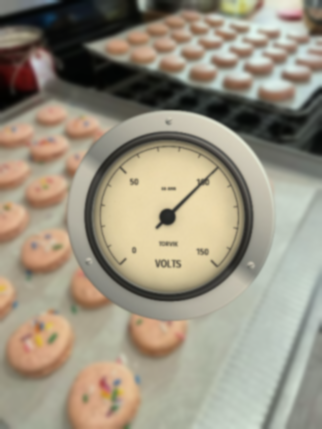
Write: 100V
